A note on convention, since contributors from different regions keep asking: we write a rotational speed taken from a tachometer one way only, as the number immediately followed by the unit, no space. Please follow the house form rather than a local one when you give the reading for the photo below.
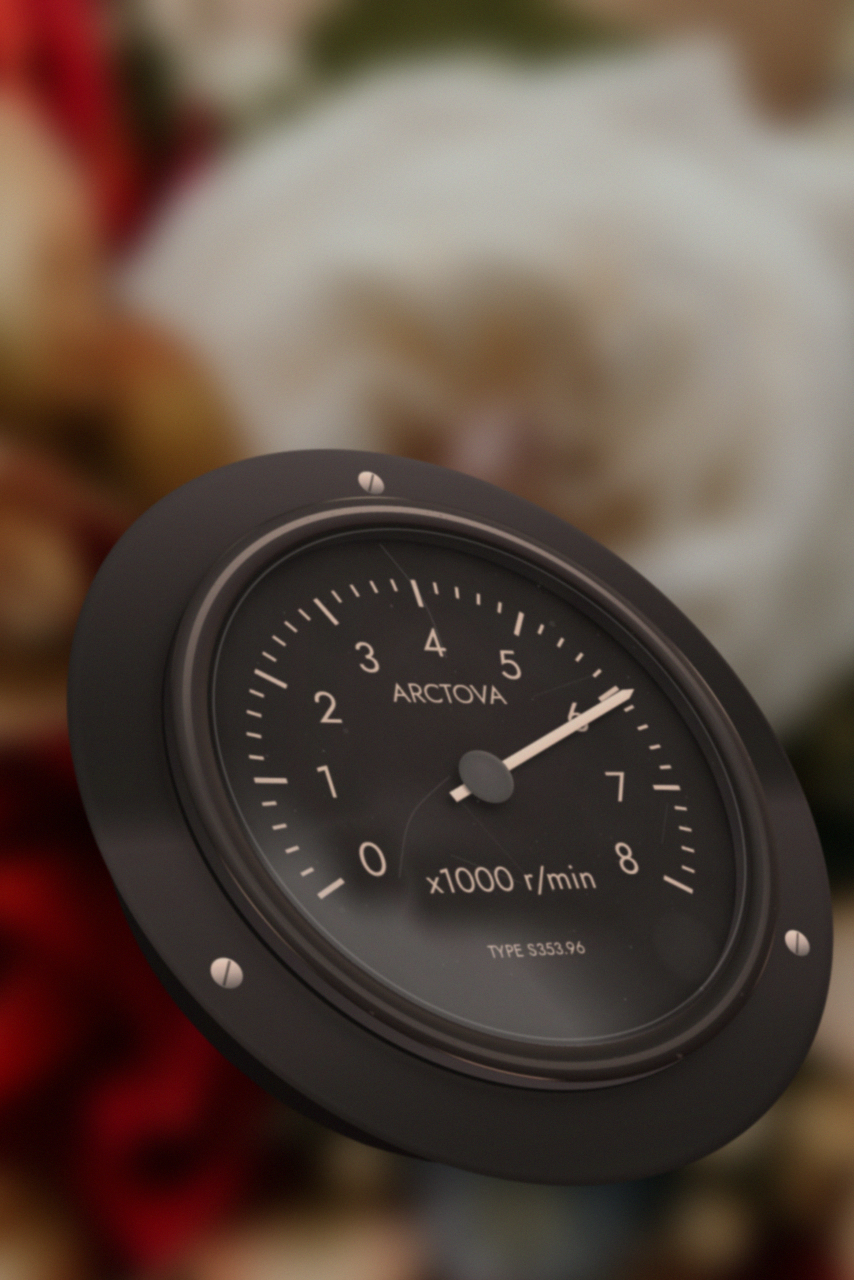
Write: 6100rpm
